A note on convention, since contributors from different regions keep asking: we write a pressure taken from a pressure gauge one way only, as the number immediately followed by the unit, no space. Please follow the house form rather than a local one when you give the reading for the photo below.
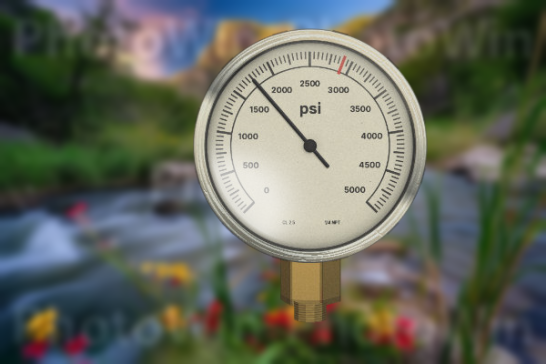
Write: 1750psi
